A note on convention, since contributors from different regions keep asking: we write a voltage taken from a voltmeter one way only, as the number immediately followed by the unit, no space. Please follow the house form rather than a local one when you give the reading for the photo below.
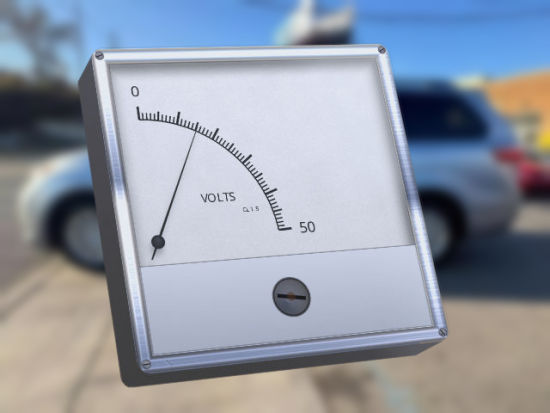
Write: 15V
